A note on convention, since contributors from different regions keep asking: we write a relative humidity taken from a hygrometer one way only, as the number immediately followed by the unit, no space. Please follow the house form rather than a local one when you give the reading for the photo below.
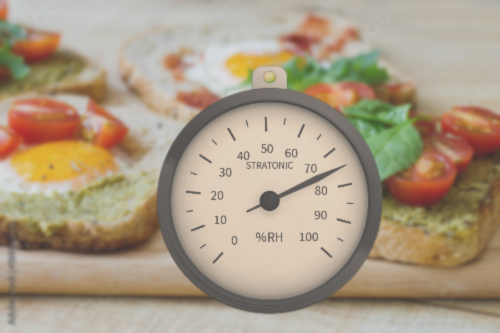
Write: 75%
